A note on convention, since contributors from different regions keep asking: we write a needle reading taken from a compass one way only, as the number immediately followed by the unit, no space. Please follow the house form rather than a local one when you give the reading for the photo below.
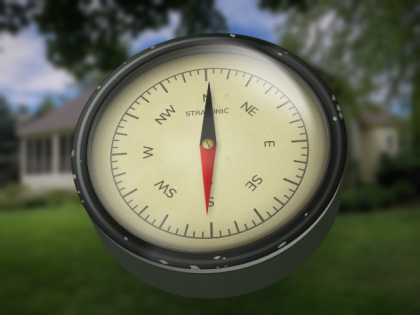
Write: 182.5°
